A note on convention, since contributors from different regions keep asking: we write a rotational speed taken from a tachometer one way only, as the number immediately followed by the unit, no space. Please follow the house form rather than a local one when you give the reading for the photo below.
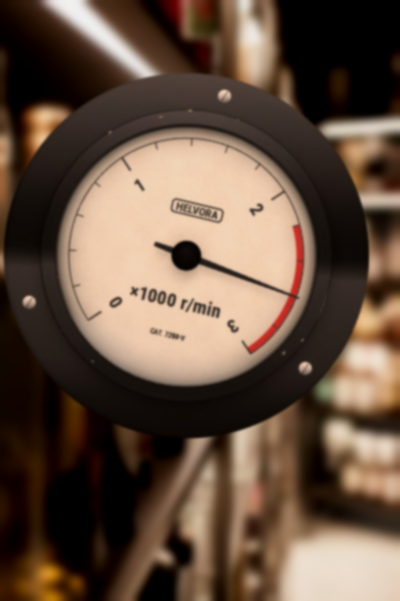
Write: 2600rpm
